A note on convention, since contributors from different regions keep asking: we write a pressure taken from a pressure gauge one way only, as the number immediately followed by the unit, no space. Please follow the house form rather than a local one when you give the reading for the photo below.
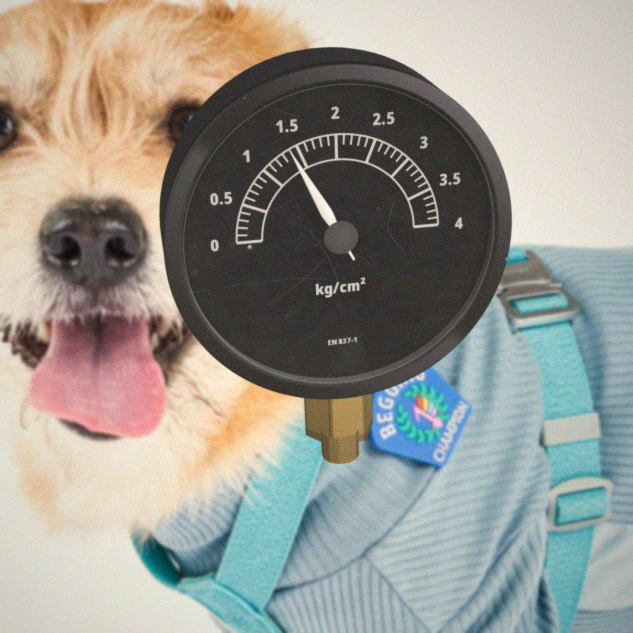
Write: 1.4kg/cm²
